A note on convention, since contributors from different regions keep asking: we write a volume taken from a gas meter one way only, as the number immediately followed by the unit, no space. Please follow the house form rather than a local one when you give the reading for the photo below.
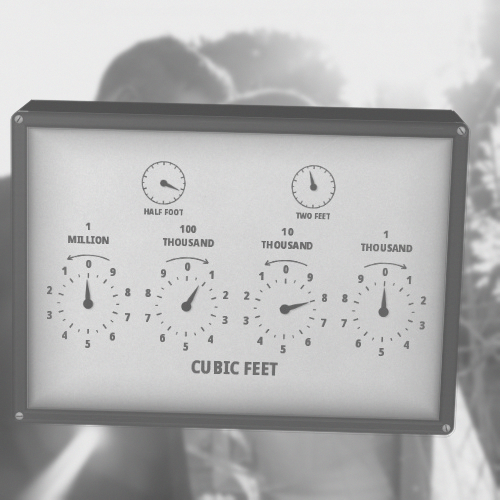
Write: 8000ft³
